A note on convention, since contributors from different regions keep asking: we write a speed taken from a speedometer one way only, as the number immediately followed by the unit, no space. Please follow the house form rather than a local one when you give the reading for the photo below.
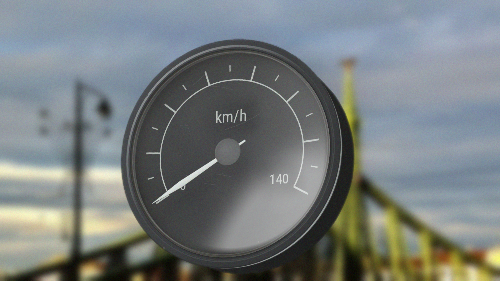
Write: 0km/h
